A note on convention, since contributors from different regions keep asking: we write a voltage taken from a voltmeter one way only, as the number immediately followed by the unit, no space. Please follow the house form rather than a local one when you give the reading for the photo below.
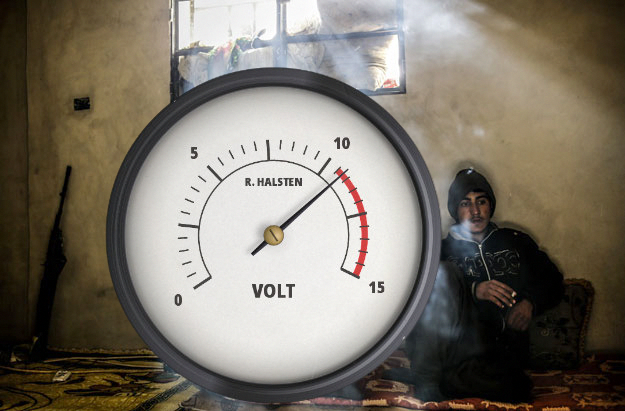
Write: 10.75V
